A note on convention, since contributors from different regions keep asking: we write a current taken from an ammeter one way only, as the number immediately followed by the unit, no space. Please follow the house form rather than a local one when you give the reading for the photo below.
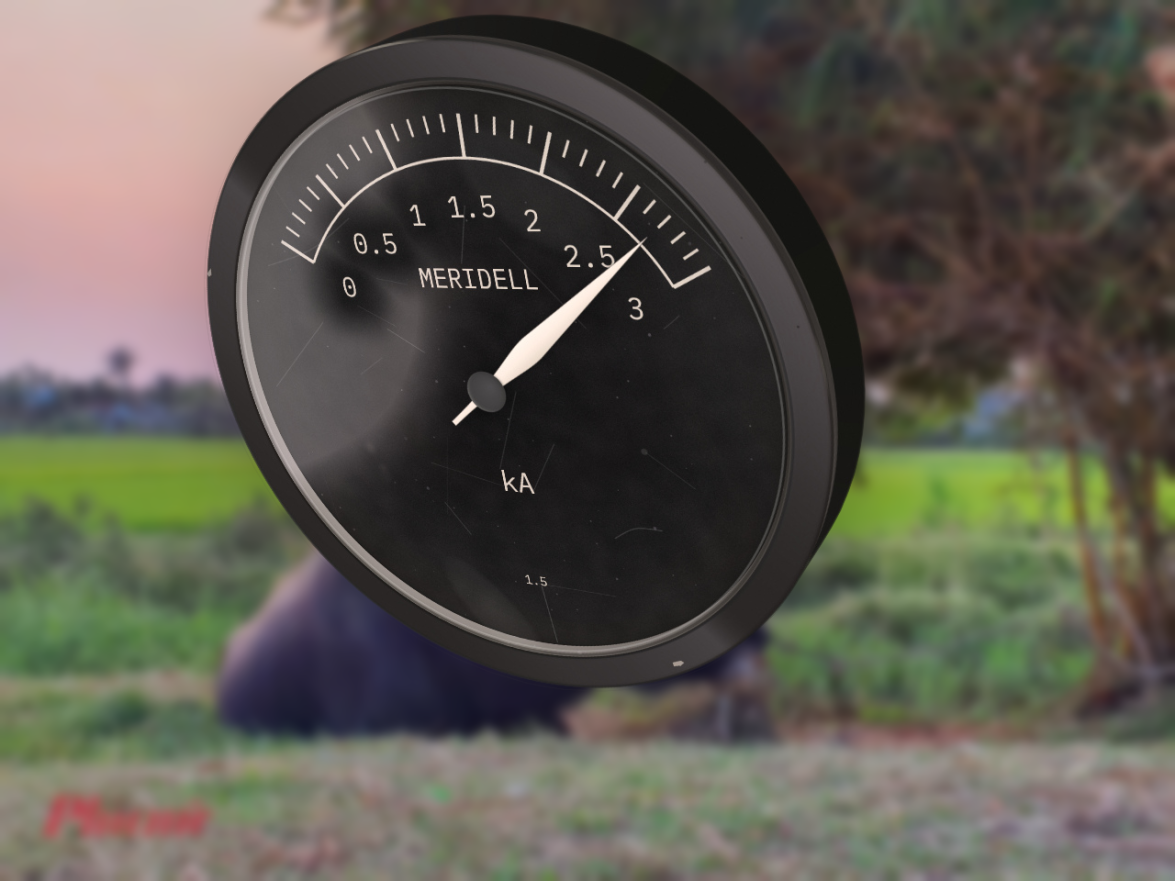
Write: 2.7kA
